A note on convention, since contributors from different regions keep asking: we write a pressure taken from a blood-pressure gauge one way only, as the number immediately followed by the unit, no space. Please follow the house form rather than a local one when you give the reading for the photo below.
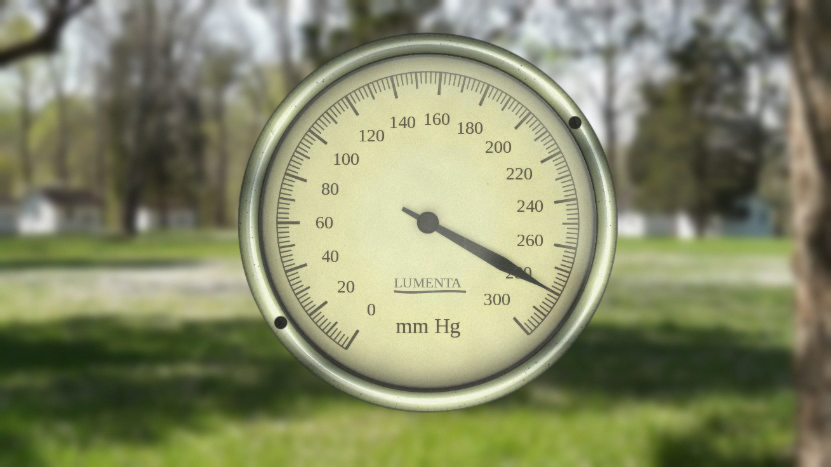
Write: 280mmHg
